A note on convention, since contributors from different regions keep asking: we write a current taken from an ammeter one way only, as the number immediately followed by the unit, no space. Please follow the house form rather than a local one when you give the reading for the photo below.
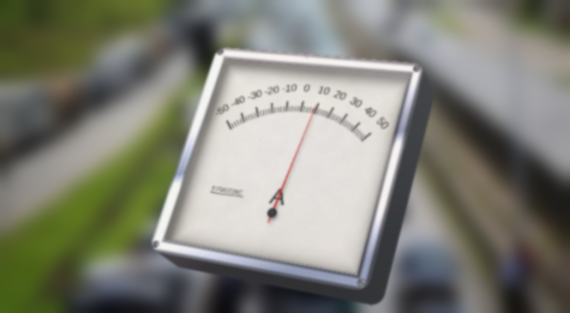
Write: 10A
